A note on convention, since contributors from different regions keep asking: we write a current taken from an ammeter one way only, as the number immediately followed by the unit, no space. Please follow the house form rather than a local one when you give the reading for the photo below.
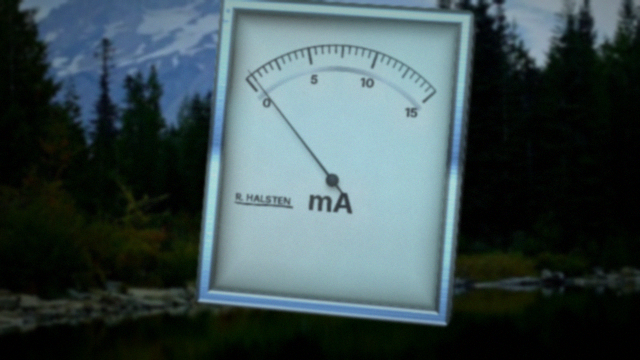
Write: 0.5mA
